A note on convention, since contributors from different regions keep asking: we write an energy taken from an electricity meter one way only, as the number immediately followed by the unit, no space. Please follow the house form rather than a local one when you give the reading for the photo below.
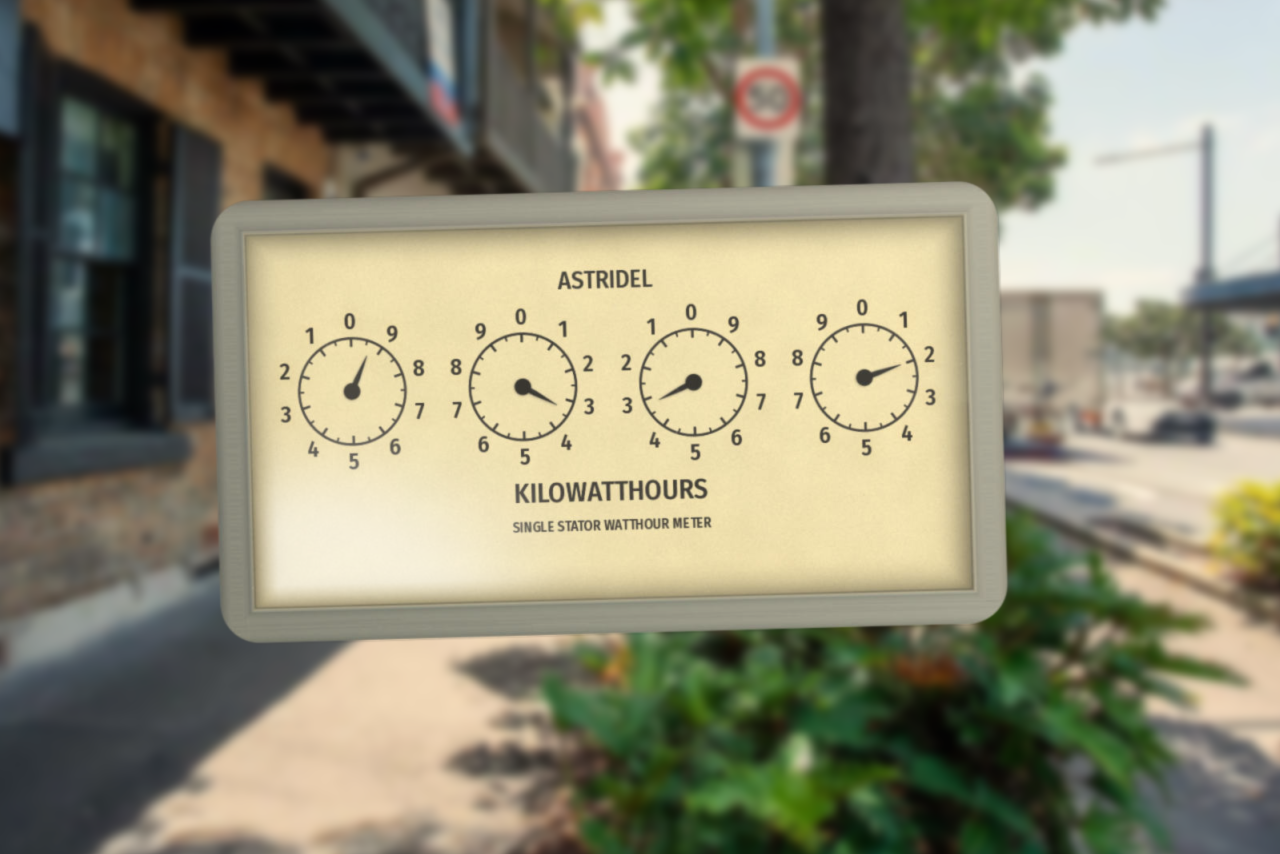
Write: 9332kWh
